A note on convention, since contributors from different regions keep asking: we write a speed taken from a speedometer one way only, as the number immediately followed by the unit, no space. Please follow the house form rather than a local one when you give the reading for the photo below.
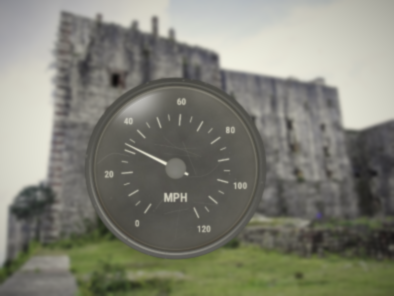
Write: 32.5mph
